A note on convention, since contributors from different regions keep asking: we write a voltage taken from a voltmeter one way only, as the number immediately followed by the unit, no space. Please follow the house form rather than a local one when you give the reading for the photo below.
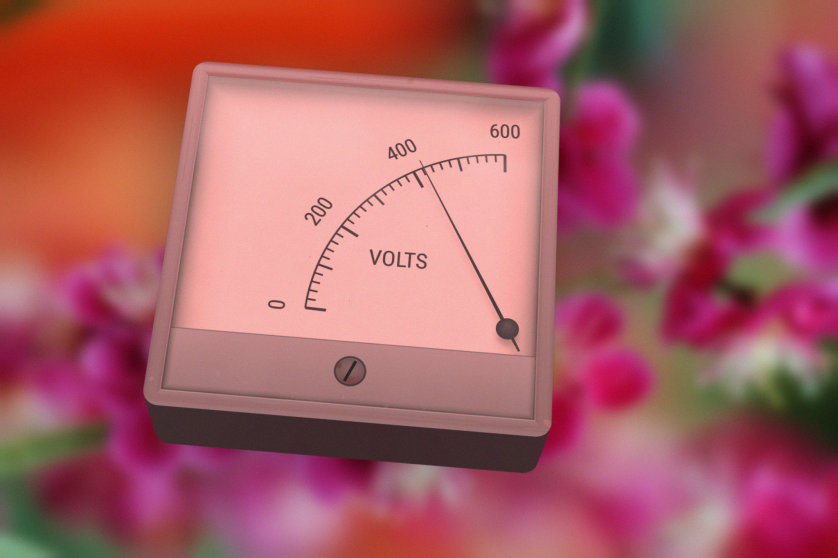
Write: 420V
